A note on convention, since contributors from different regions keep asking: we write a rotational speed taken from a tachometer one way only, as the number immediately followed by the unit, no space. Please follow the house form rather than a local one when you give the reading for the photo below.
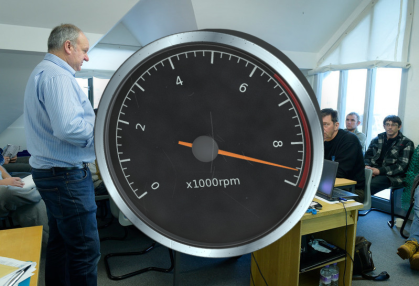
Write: 8600rpm
